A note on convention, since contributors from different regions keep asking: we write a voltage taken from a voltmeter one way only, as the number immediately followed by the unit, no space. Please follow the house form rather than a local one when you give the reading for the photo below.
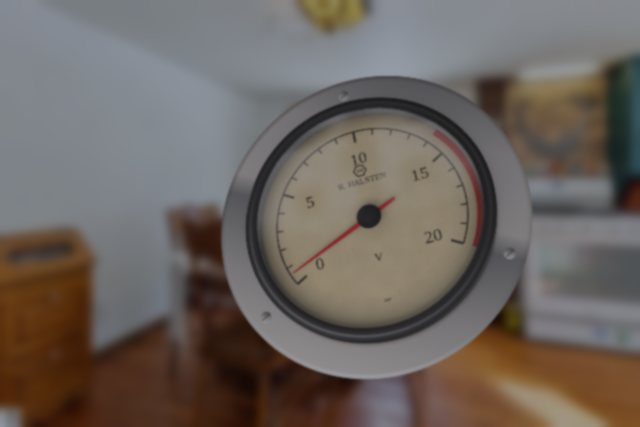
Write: 0.5V
